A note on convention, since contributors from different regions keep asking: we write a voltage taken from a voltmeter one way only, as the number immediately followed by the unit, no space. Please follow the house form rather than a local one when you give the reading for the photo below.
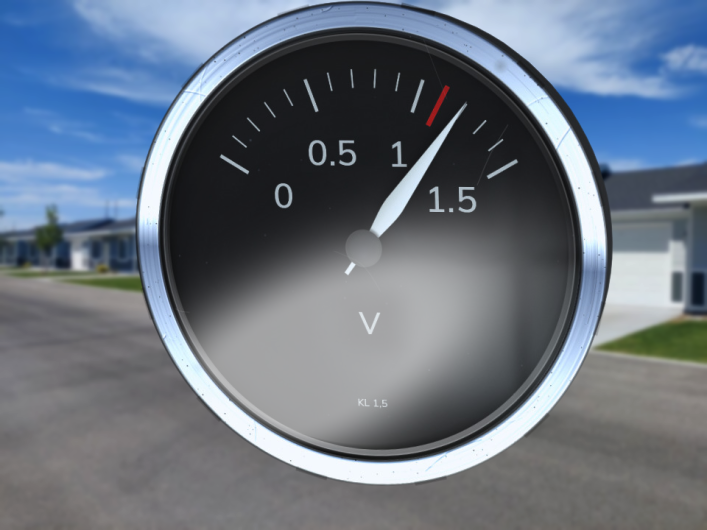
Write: 1.2V
